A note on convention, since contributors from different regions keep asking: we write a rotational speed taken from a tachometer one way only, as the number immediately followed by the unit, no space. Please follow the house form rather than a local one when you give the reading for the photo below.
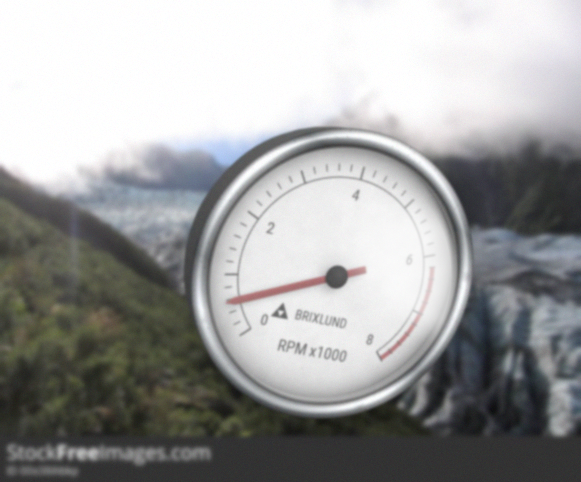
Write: 600rpm
